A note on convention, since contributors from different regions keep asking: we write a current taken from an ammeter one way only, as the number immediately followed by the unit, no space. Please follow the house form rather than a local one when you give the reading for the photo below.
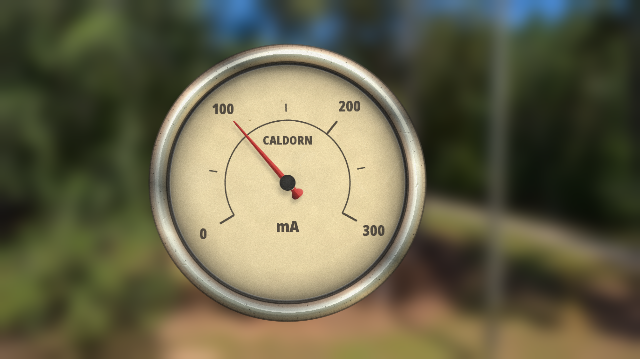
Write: 100mA
